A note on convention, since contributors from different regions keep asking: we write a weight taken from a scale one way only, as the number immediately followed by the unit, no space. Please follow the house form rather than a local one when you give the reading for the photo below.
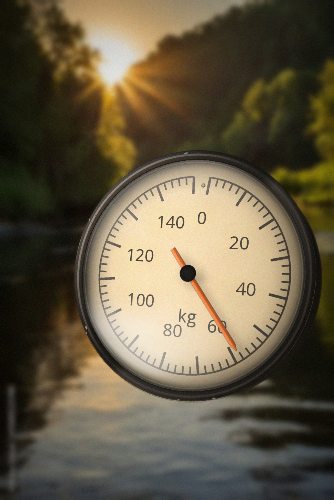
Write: 58kg
